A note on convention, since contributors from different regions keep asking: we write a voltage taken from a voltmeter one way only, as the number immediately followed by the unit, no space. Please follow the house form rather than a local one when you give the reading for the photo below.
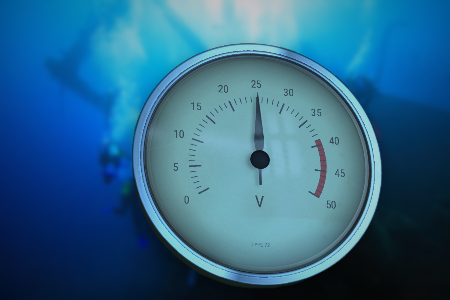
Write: 25V
